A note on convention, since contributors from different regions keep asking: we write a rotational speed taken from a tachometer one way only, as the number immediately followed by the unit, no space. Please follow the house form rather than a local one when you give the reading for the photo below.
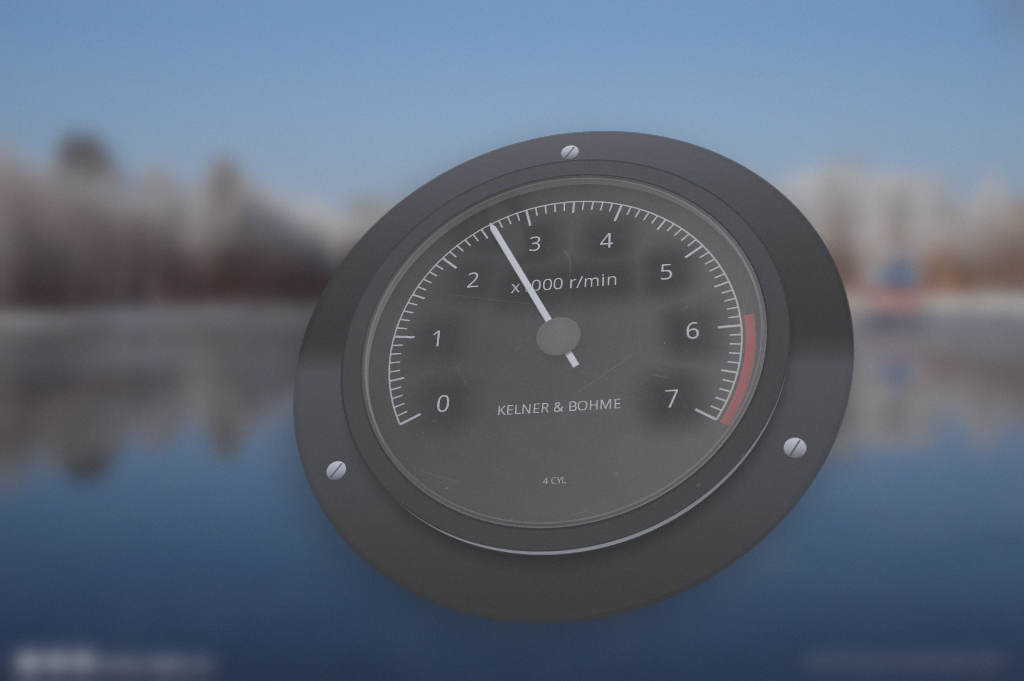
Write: 2600rpm
